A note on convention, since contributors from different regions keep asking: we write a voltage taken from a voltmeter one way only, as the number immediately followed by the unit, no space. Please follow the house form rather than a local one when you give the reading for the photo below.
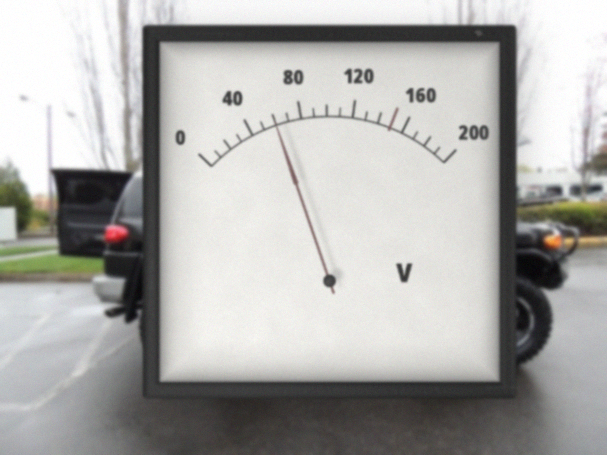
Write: 60V
